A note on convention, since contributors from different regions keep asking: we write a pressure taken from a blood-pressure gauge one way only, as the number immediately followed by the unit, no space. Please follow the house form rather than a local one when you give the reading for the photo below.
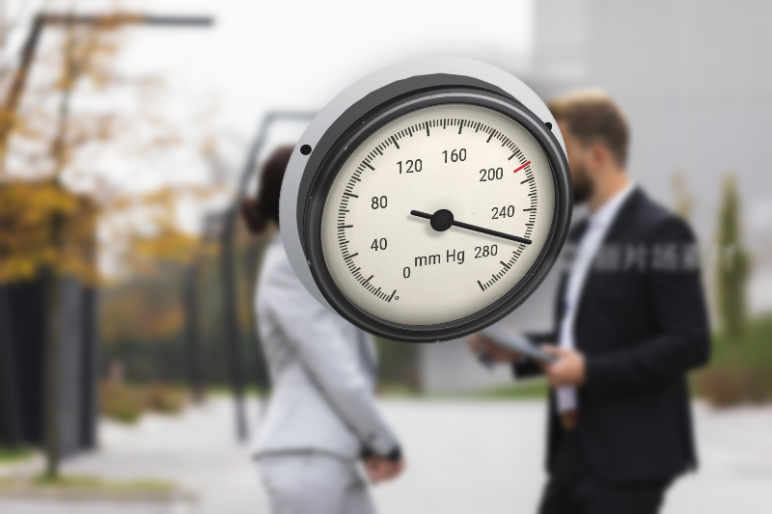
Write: 260mmHg
